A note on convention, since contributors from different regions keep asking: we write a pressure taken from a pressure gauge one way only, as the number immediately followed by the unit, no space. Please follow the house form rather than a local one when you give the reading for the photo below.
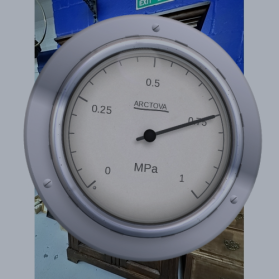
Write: 0.75MPa
